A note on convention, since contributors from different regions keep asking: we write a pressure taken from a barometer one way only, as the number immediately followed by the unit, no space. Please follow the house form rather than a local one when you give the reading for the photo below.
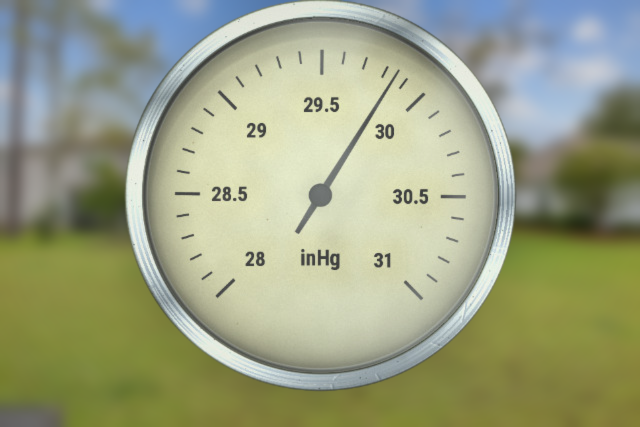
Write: 29.85inHg
